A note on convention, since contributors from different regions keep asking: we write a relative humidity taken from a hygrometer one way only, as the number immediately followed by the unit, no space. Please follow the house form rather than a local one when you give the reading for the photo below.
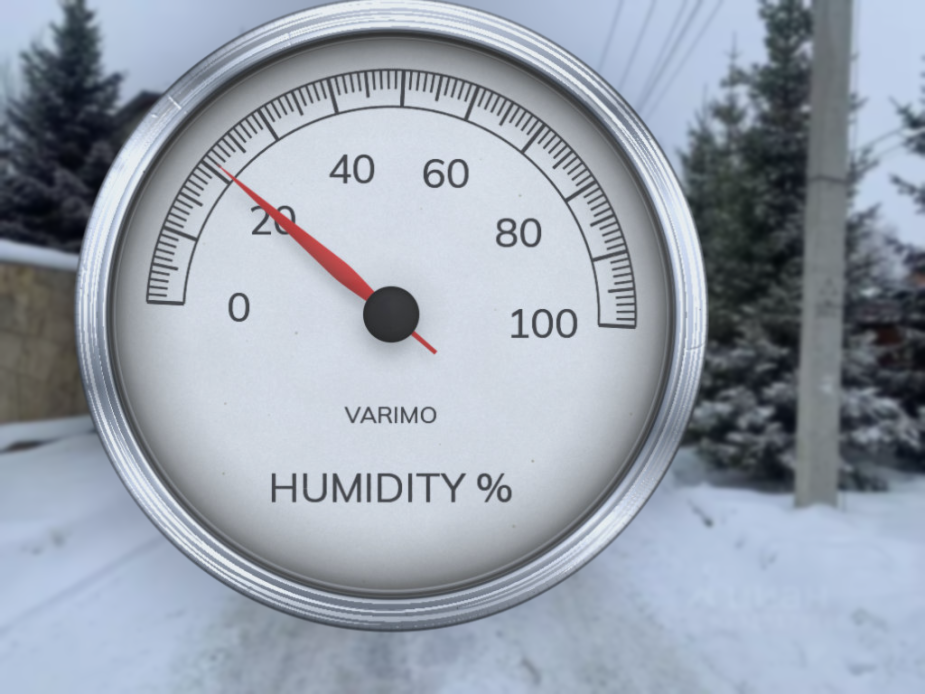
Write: 21%
